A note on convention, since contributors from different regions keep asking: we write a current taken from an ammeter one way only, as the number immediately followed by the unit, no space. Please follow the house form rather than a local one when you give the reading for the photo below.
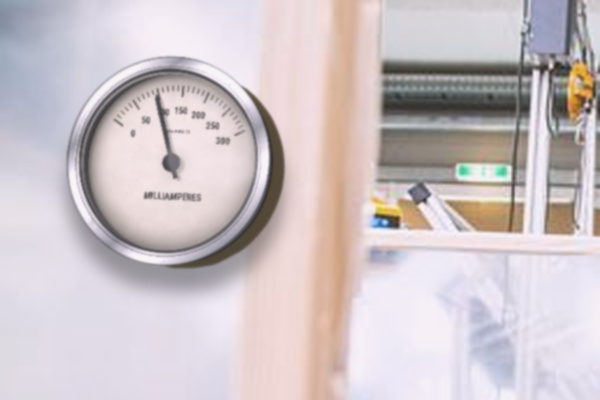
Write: 100mA
